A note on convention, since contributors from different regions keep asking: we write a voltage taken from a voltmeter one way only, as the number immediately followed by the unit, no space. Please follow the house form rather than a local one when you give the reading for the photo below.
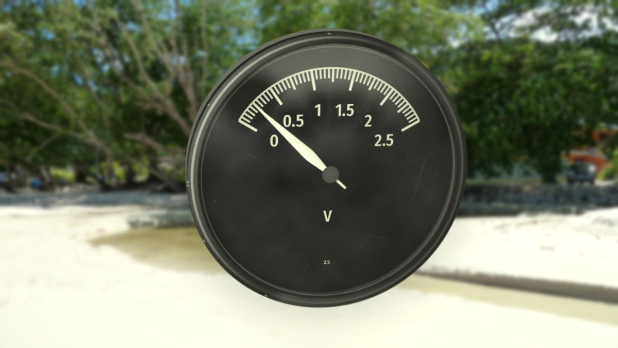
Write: 0.25V
